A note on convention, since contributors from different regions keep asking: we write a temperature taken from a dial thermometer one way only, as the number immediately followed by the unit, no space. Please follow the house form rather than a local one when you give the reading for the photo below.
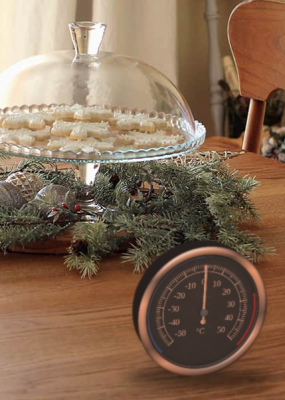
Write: 0°C
